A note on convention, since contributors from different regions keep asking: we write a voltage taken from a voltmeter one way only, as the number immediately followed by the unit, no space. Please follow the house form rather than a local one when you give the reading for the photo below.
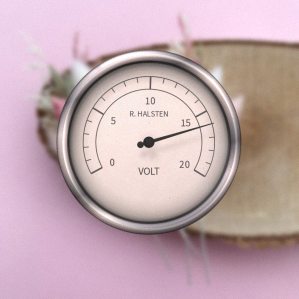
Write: 16V
